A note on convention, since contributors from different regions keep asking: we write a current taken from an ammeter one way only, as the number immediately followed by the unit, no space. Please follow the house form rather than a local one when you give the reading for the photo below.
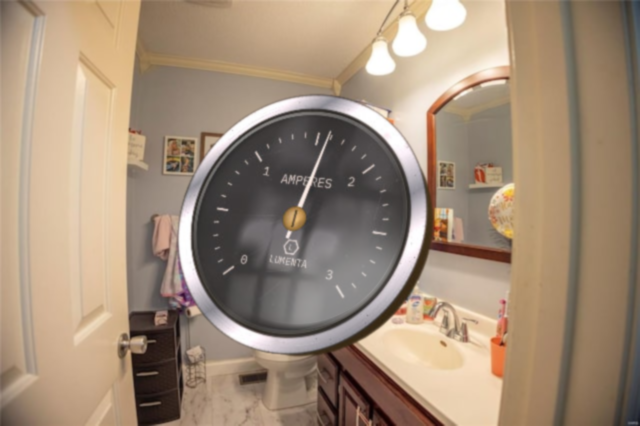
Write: 1.6A
